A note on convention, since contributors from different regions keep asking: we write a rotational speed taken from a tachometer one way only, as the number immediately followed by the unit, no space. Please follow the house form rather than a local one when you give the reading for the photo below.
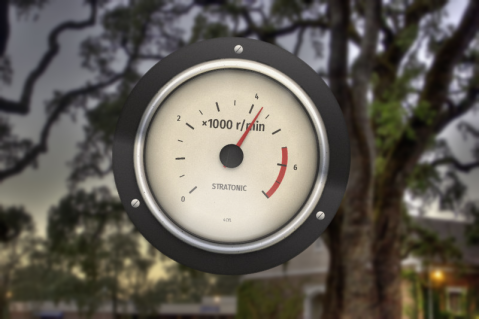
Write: 4250rpm
